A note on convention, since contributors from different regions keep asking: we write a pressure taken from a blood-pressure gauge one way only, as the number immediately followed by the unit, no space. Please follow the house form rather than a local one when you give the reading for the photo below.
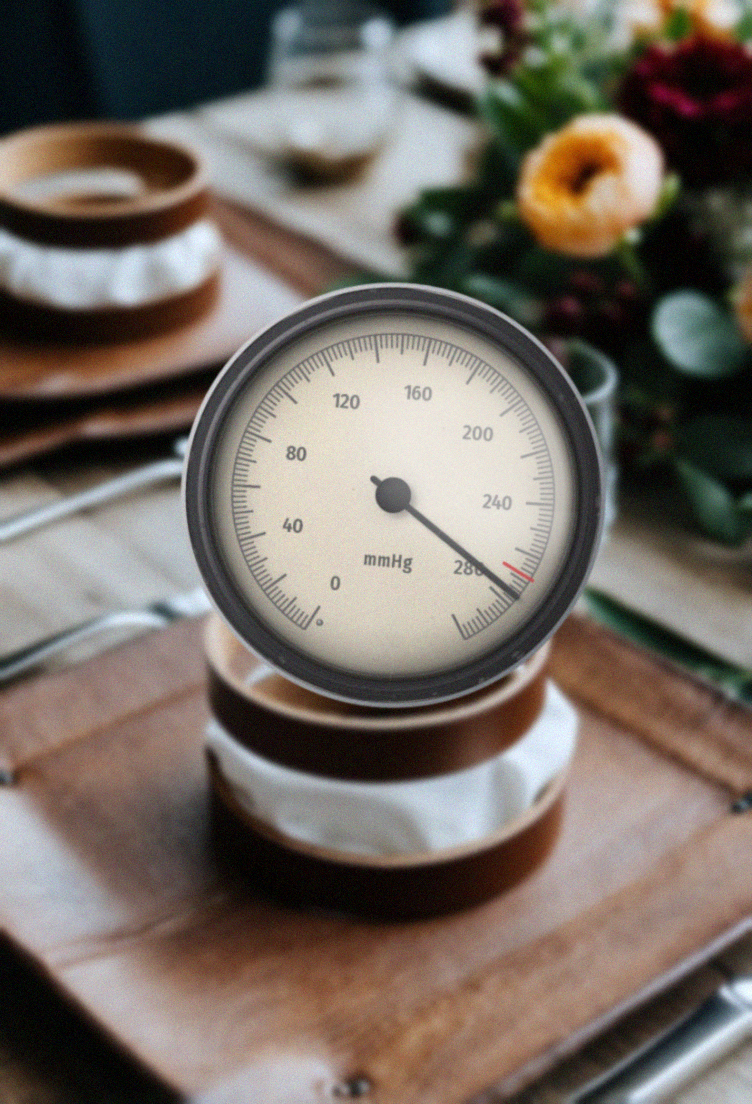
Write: 276mmHg
